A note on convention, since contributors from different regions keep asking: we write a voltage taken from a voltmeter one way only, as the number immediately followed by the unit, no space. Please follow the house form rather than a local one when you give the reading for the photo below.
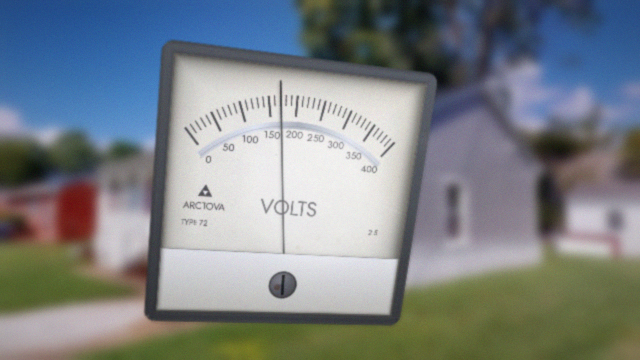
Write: 170V
